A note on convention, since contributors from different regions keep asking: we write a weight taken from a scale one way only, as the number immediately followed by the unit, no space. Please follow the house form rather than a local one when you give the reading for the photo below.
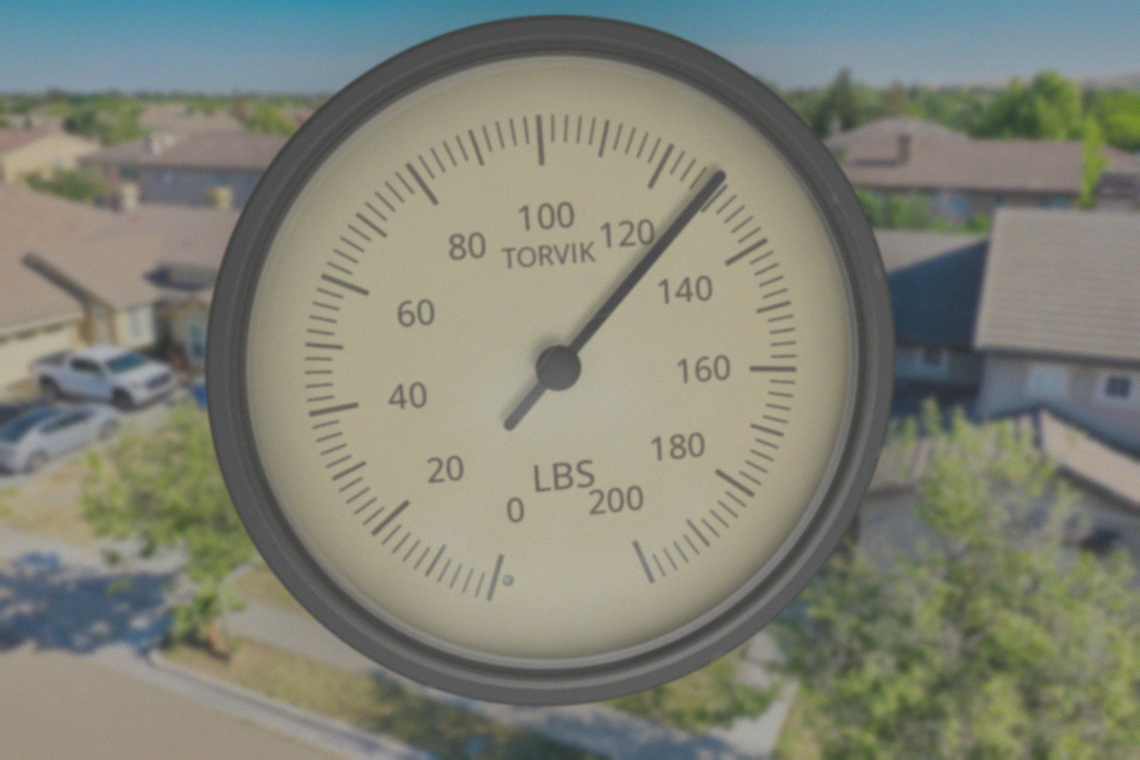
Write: 128lb
